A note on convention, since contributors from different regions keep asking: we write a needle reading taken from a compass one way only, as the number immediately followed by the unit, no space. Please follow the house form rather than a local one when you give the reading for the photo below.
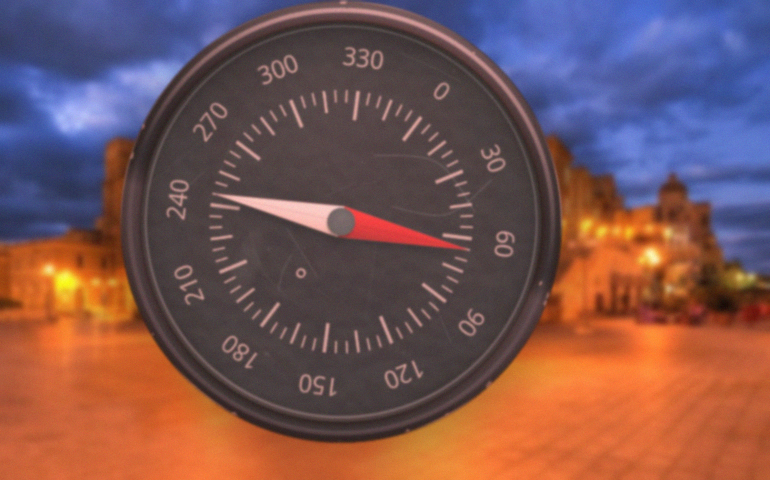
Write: 65°
